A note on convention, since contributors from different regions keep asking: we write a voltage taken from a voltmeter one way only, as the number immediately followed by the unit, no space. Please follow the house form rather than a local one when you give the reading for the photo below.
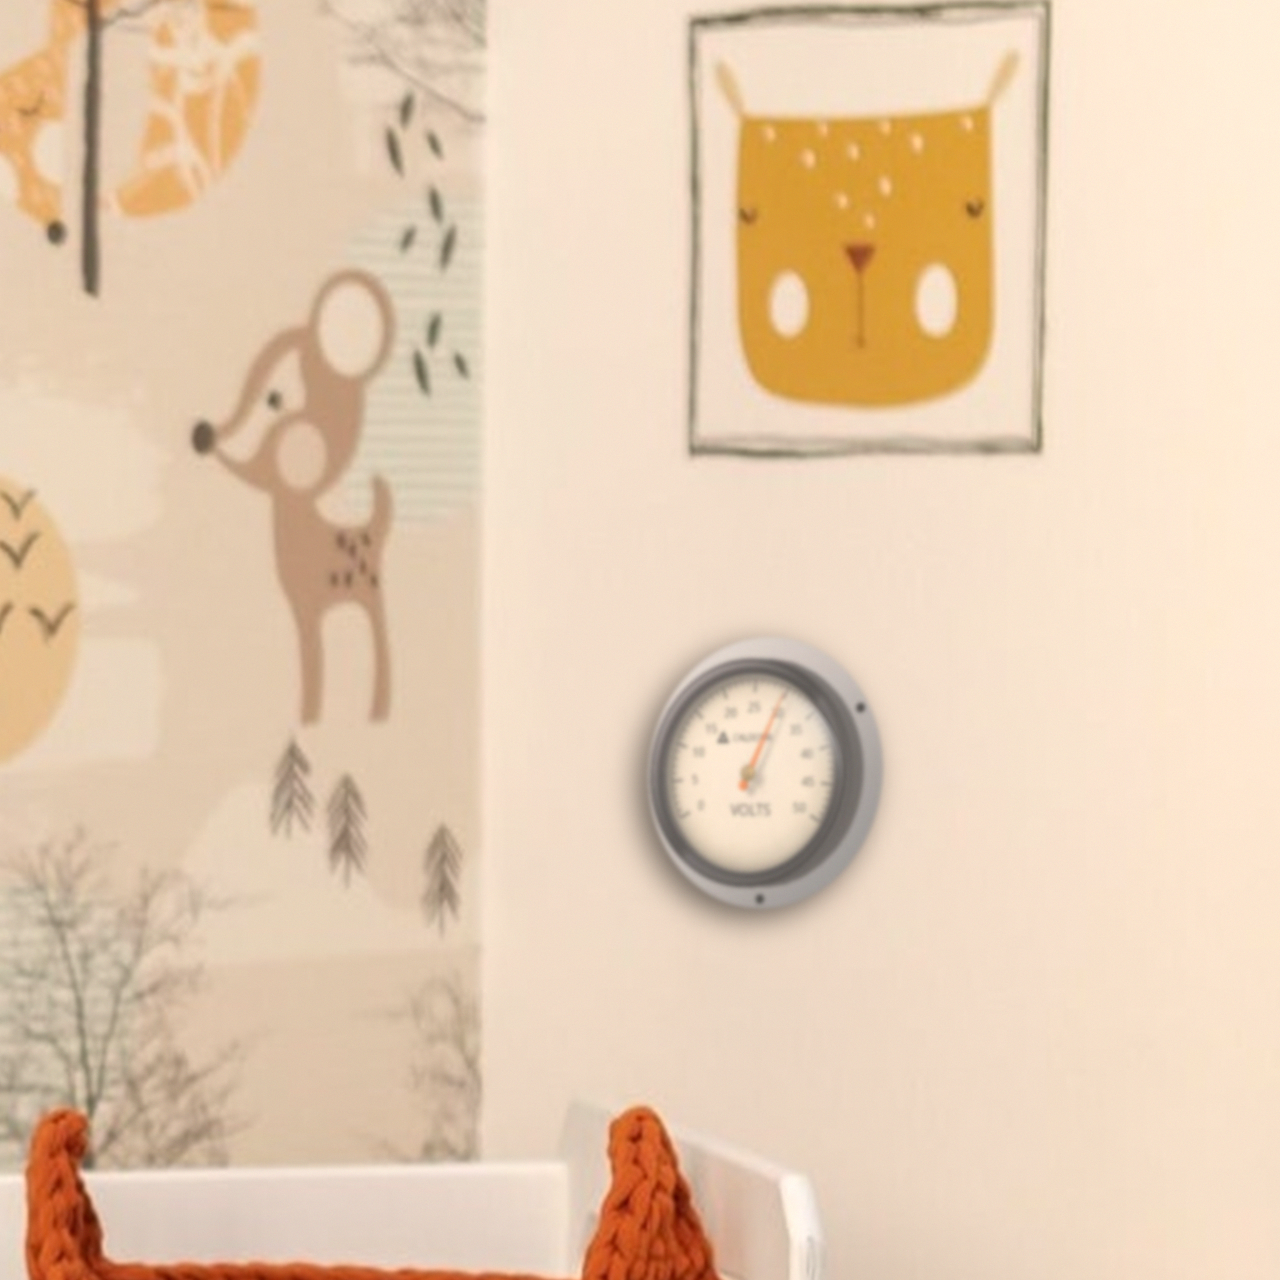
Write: 30V
